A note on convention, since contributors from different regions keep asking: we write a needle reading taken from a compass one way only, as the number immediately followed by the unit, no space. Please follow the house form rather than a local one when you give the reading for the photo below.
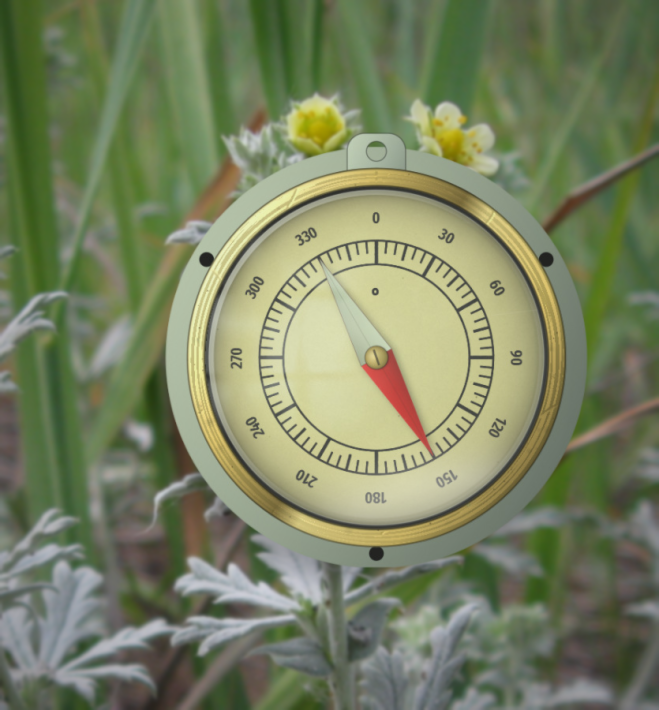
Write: 150°
